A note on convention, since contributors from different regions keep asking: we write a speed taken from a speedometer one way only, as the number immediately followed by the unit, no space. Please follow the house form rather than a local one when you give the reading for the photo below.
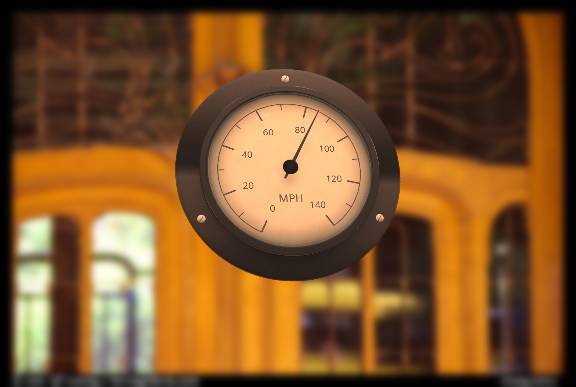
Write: 85mph
